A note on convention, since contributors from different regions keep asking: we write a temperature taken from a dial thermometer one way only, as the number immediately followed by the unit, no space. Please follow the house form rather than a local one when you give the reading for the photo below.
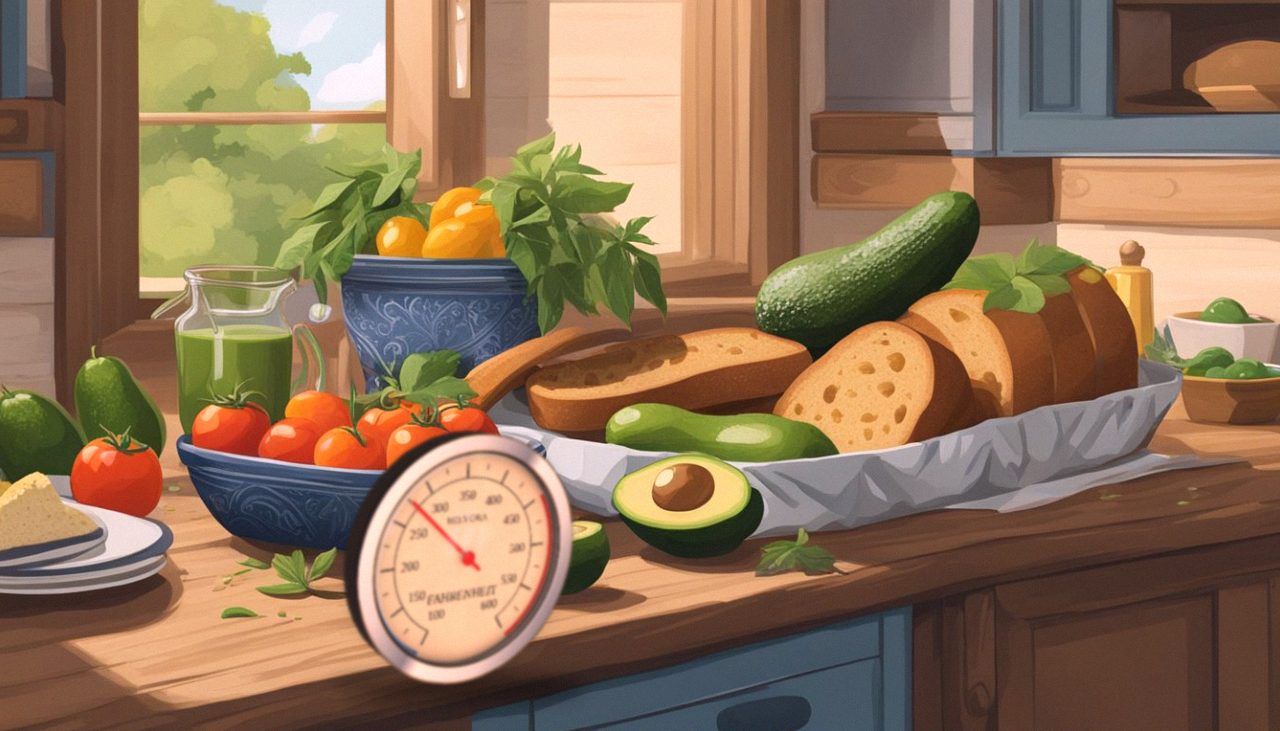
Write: 275°F
